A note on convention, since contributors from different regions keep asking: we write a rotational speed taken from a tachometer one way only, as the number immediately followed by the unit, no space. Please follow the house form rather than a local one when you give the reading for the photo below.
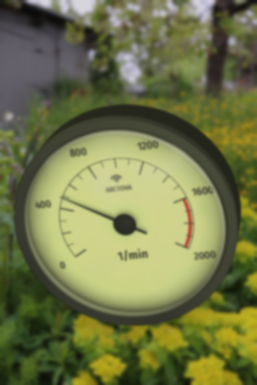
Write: 500rpm
